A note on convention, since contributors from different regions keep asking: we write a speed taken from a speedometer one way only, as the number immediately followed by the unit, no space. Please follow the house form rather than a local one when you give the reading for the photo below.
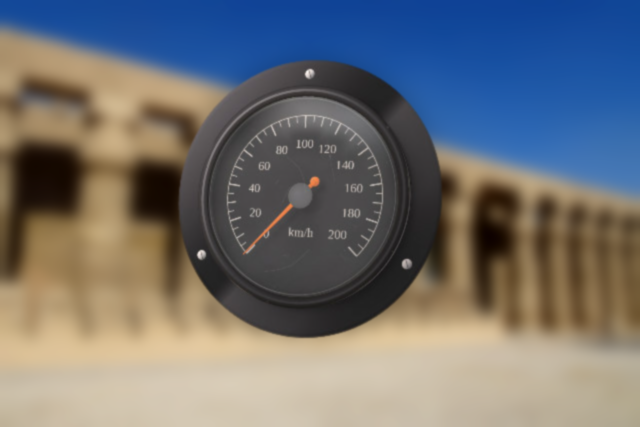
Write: 0km/h
